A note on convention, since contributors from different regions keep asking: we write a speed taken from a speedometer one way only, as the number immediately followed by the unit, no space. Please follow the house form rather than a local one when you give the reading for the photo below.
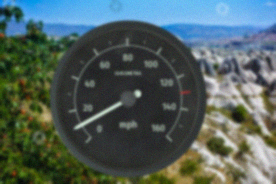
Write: 10mph
